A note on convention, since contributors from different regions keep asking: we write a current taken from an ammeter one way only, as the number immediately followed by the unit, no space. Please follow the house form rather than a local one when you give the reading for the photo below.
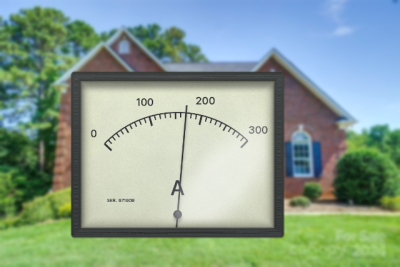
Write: 170A
